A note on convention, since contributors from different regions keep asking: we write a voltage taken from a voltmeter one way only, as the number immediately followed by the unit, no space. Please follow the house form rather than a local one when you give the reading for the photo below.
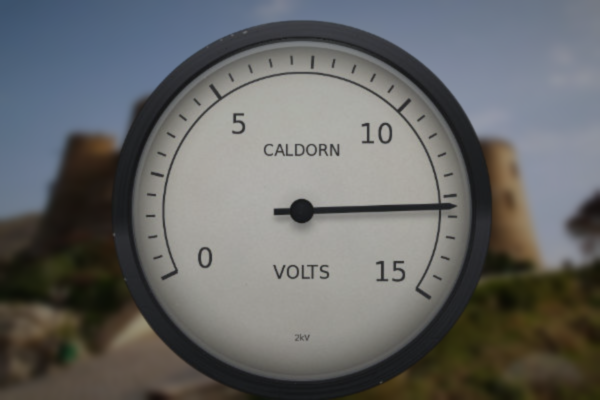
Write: 12.75V
